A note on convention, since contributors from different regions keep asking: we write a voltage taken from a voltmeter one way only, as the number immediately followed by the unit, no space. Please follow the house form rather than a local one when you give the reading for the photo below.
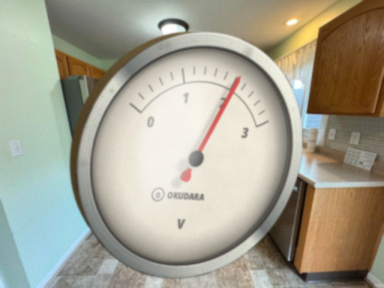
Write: 2V
